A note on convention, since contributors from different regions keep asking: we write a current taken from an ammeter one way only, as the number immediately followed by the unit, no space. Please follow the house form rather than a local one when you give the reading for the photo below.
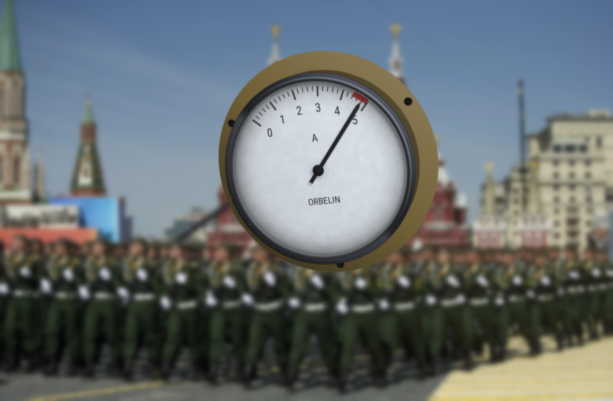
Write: 4.8A
